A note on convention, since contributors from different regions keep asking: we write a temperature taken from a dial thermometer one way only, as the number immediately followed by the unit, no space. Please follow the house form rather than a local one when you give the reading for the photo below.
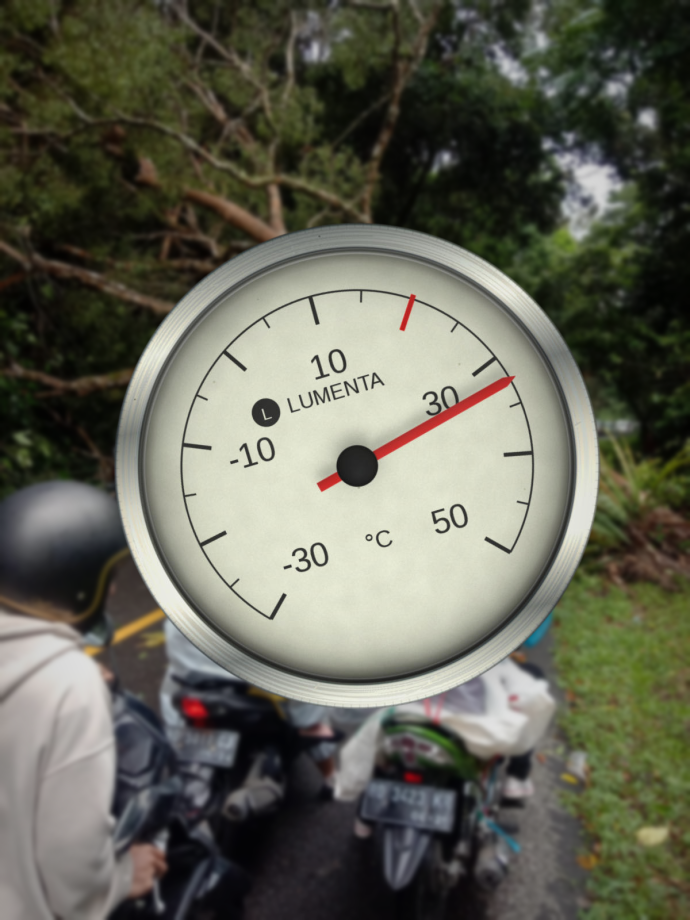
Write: 32.5°C
